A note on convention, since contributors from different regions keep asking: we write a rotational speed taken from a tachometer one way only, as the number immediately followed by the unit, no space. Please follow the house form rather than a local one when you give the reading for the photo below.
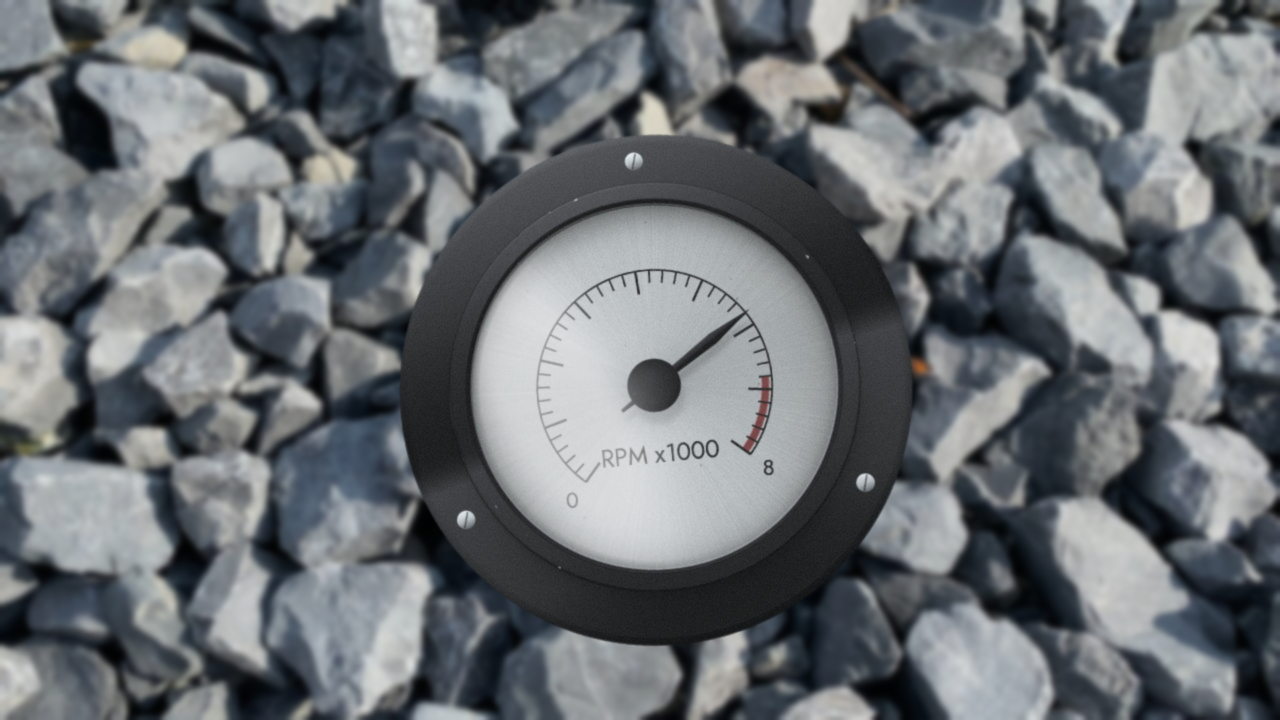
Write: 5800rpm
